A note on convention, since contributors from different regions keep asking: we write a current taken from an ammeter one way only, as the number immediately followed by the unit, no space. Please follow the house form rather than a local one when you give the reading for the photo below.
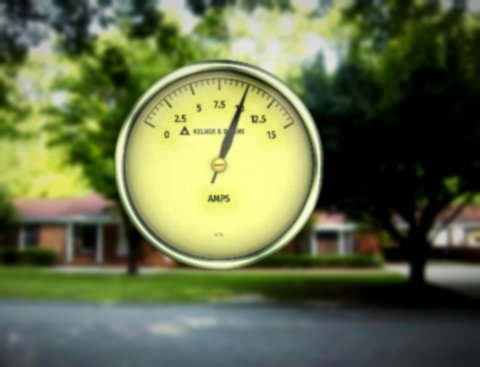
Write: 10A
